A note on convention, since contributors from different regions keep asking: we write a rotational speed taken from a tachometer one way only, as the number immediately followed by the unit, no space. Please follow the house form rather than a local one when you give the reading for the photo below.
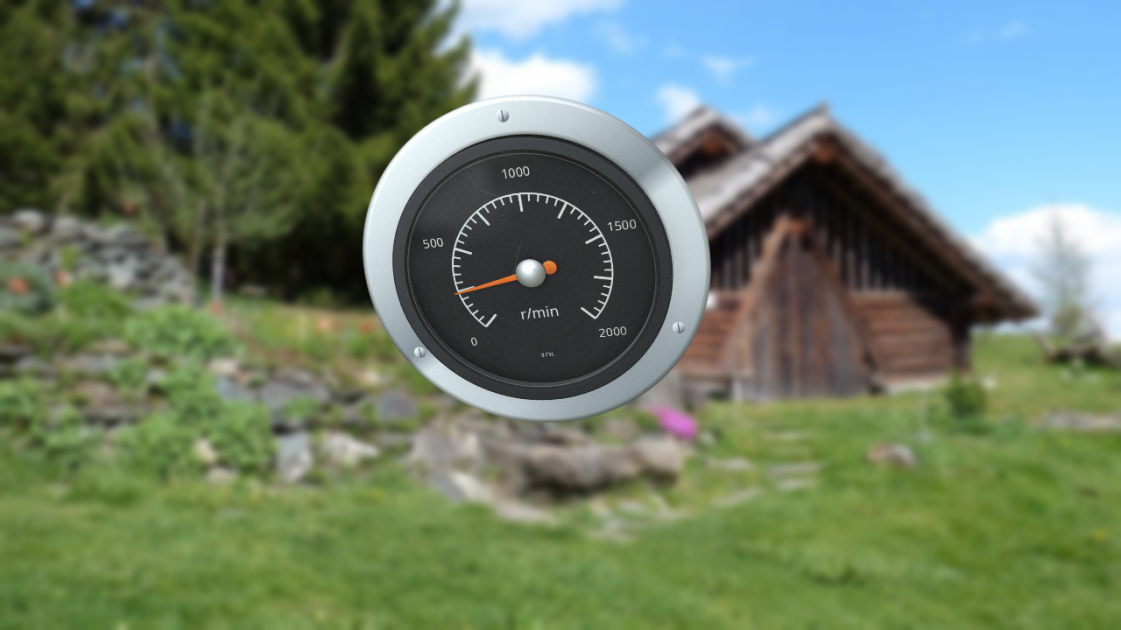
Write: 250rpm
